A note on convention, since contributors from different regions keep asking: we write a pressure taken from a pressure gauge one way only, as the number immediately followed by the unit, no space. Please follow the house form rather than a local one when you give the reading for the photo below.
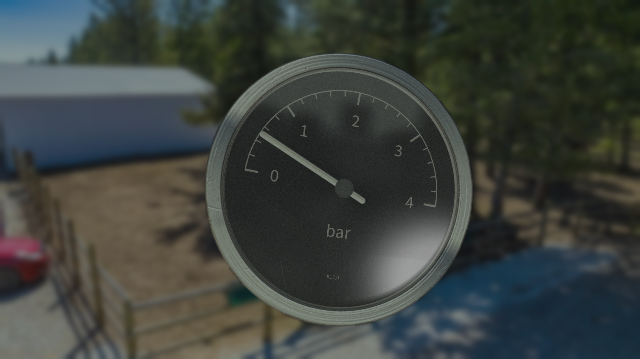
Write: 0.5bar
